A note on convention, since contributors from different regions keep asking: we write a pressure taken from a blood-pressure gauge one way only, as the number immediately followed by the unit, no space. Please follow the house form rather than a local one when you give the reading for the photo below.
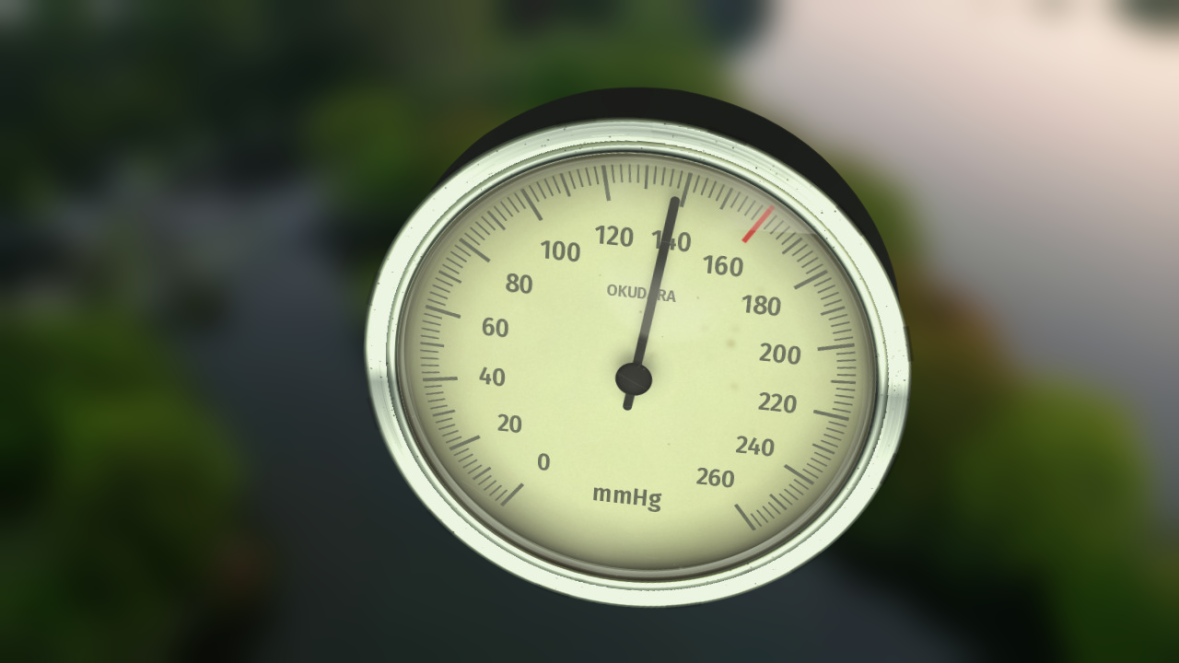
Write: 138mmHg
